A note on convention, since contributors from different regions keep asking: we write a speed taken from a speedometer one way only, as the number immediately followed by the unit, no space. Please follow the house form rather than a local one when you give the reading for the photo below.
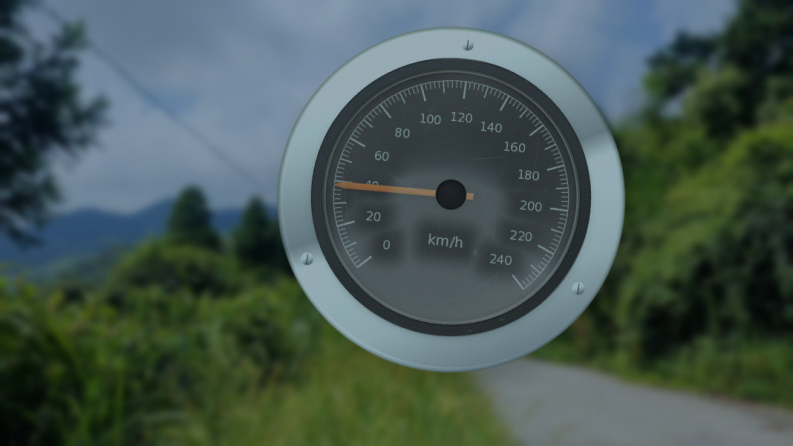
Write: 38km/h
